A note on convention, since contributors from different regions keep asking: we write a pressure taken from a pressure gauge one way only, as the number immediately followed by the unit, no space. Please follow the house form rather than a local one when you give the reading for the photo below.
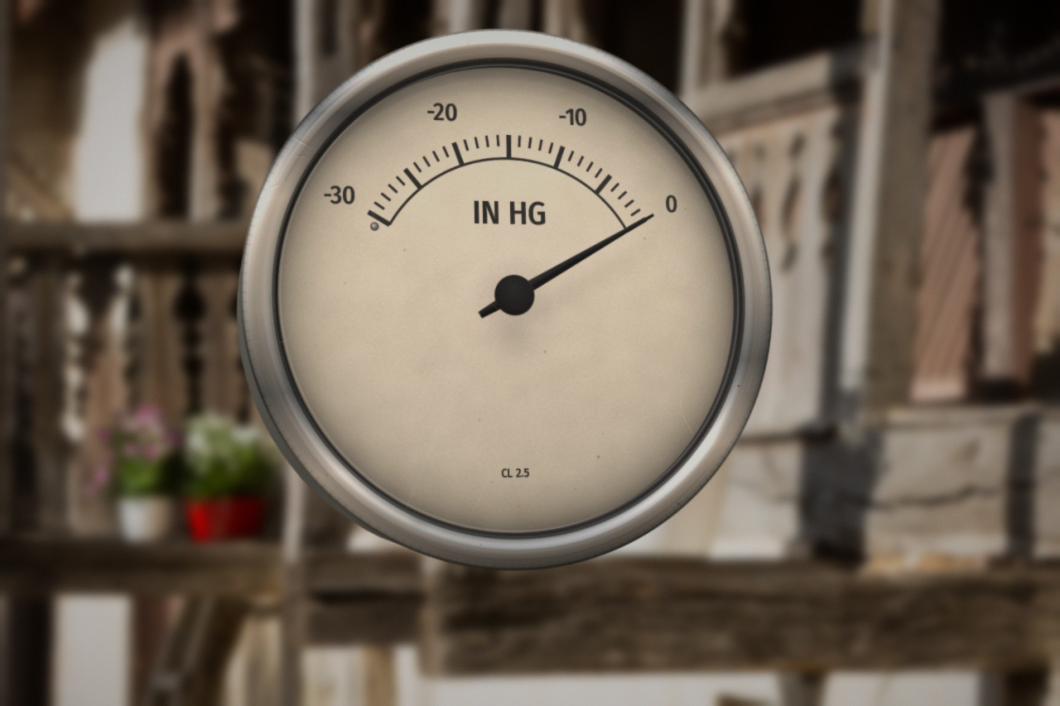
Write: 0inHg
